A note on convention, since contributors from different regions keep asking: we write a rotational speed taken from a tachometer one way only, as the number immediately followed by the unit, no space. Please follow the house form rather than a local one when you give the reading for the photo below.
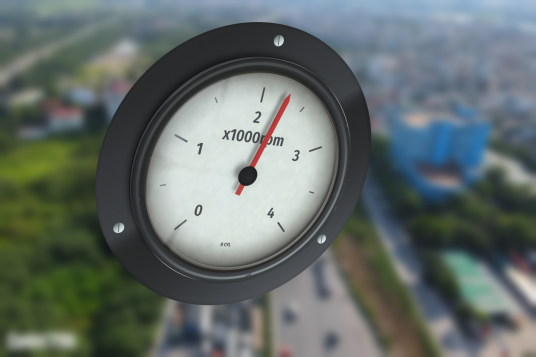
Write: 2250rpm
